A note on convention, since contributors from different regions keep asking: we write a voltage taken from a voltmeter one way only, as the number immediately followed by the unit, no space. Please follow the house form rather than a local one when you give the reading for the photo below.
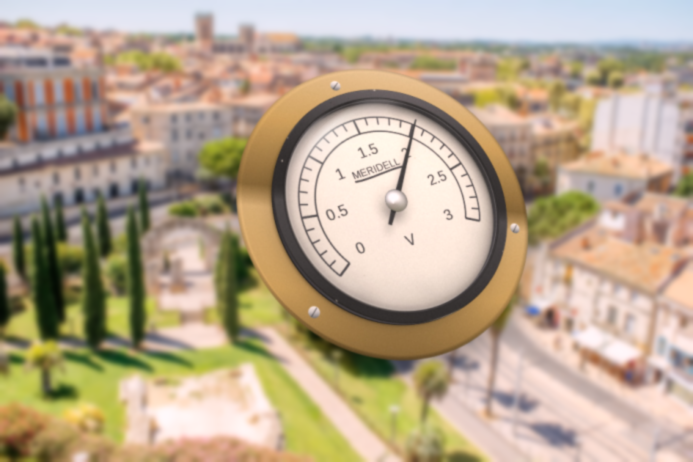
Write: 2V
